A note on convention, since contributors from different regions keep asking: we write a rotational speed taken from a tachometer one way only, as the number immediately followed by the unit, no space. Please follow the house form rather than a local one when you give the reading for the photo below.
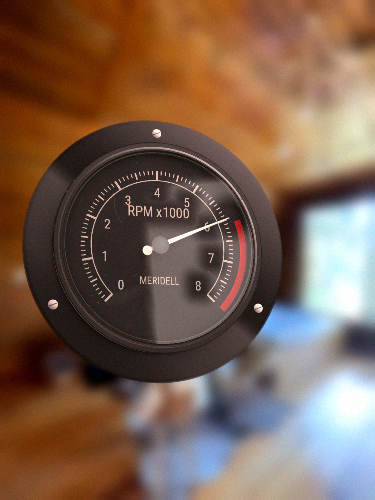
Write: 6000rpm
